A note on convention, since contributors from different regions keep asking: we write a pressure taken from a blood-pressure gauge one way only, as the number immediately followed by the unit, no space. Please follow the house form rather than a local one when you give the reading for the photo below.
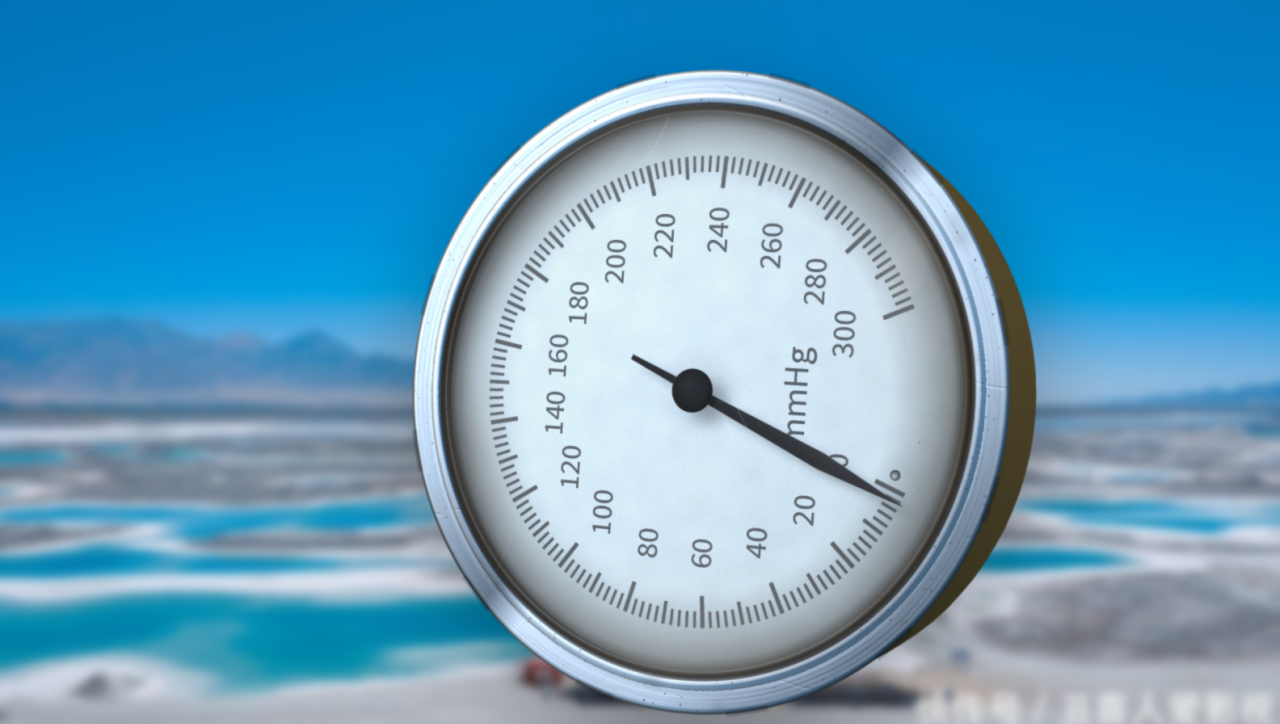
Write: 2mmHg
